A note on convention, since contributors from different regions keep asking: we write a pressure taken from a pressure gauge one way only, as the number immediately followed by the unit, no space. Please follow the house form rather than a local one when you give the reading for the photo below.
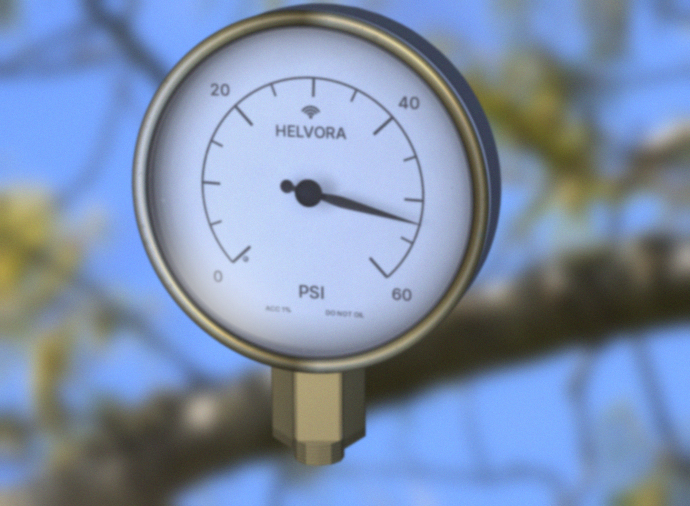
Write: 52.5psi
